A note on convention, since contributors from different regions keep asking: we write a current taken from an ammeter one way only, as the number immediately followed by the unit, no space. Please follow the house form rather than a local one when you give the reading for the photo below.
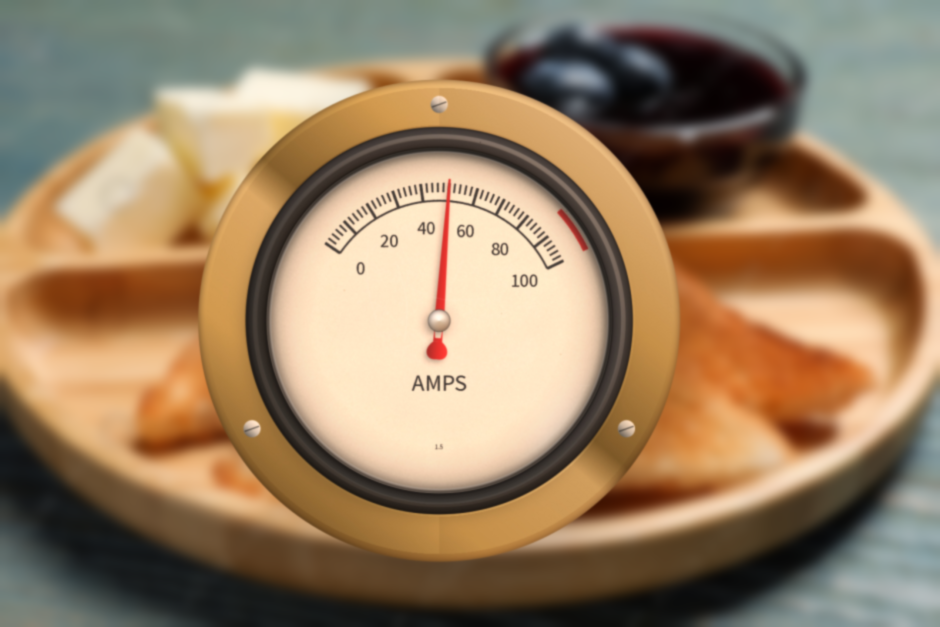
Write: 50A
